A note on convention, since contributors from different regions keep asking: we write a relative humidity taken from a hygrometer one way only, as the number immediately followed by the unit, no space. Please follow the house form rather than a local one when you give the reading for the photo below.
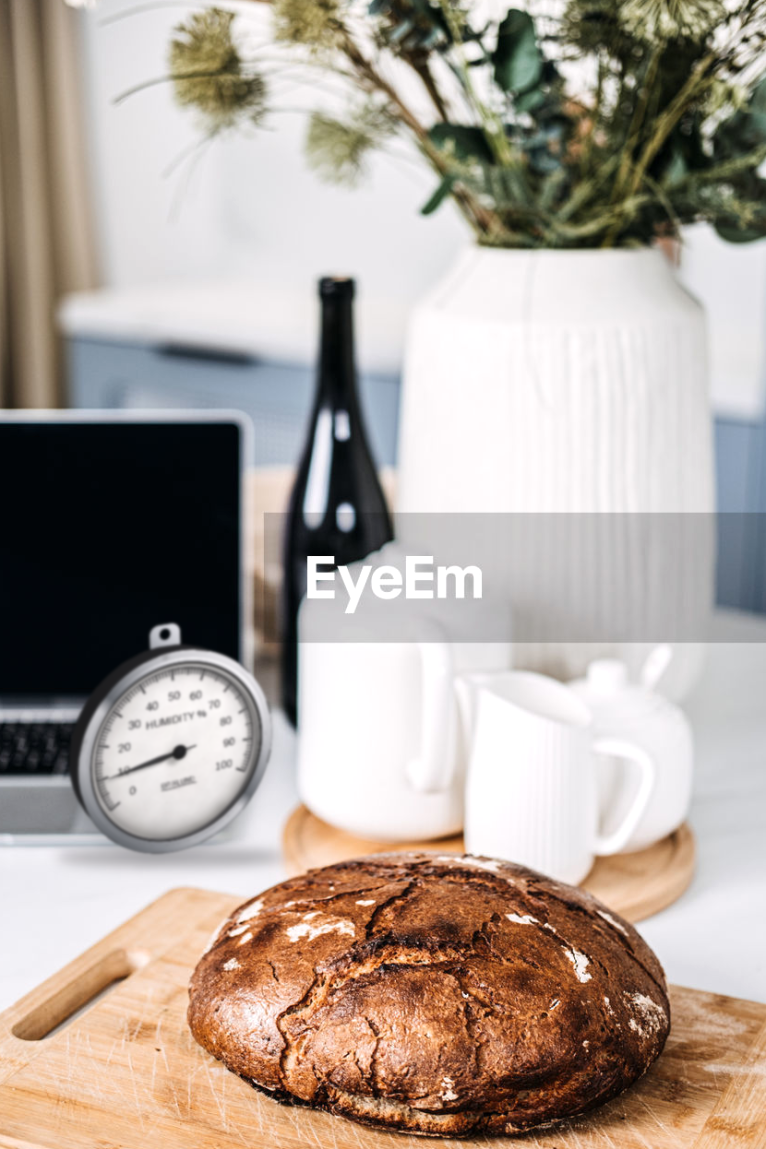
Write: 10%
